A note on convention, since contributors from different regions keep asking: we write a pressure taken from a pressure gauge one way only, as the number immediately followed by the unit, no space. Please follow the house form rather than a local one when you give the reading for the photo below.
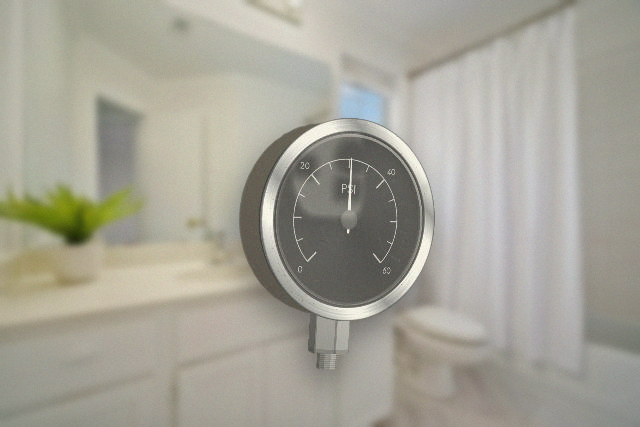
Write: 30psi
